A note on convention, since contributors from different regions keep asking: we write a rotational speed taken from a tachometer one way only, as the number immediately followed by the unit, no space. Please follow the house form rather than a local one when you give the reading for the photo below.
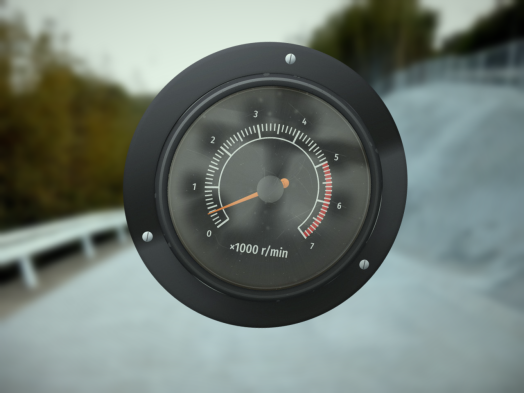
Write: 400rpm
